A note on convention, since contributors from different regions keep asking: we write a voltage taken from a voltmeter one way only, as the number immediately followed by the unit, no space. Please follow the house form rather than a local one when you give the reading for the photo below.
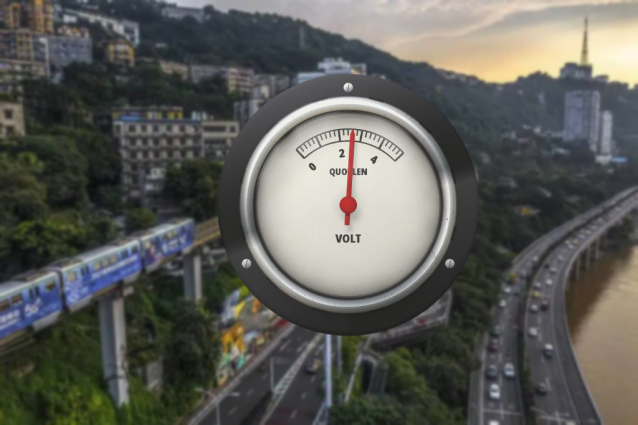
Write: 2.6V
